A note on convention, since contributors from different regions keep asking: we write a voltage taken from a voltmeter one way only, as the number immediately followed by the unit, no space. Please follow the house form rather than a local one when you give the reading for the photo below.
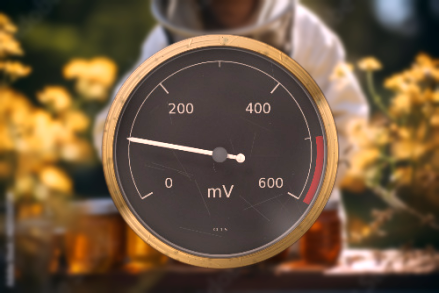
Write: 100mV
